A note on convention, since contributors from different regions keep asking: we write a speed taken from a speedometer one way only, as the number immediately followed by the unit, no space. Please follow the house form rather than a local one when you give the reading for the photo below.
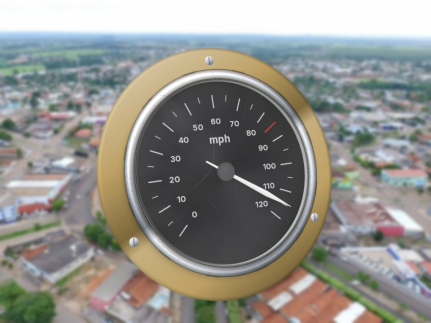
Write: 115mph
